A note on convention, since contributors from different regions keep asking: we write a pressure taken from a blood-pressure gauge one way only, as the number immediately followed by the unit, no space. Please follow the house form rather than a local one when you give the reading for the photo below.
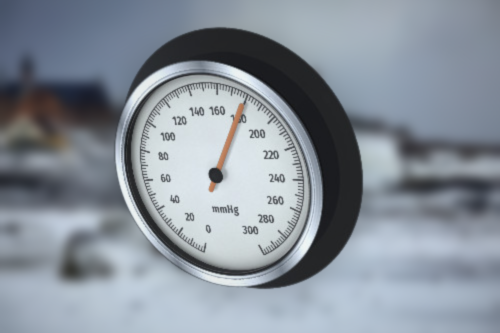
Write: 180mmHg
